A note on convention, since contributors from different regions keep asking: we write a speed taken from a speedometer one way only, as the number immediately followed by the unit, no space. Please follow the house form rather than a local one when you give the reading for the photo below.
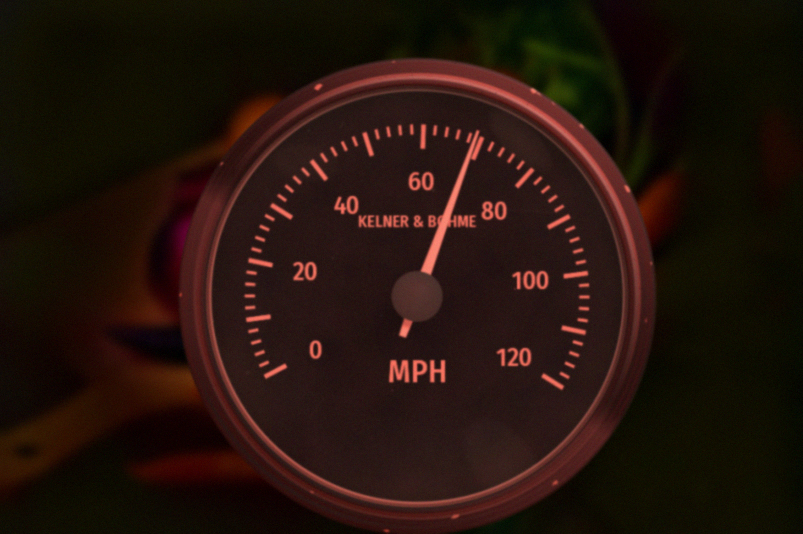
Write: 69mph
